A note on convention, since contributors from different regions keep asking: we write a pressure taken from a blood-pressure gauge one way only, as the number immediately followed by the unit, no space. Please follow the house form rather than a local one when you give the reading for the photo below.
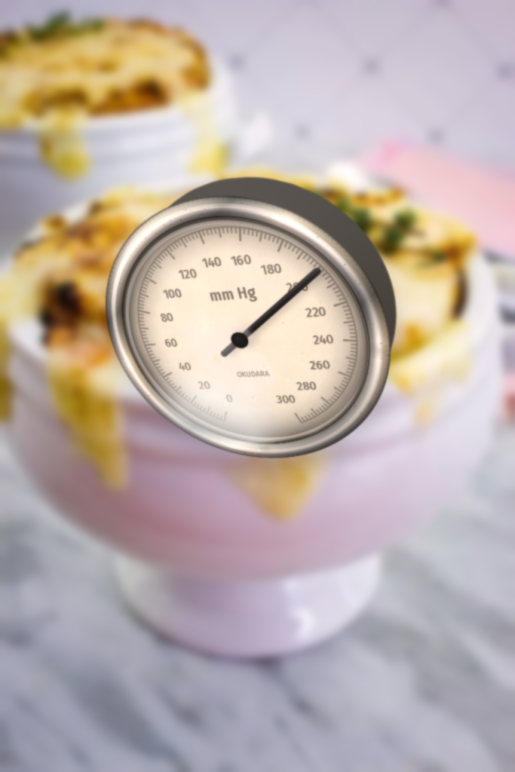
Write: 200mmHg
